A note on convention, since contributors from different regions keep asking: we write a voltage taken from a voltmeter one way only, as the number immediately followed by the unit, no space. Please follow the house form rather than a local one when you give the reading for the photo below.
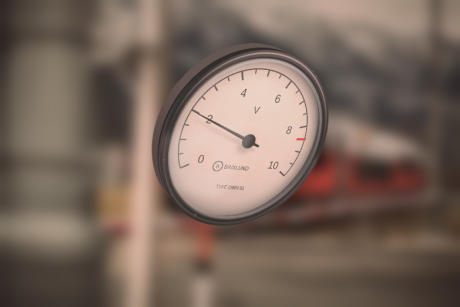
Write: 2V
